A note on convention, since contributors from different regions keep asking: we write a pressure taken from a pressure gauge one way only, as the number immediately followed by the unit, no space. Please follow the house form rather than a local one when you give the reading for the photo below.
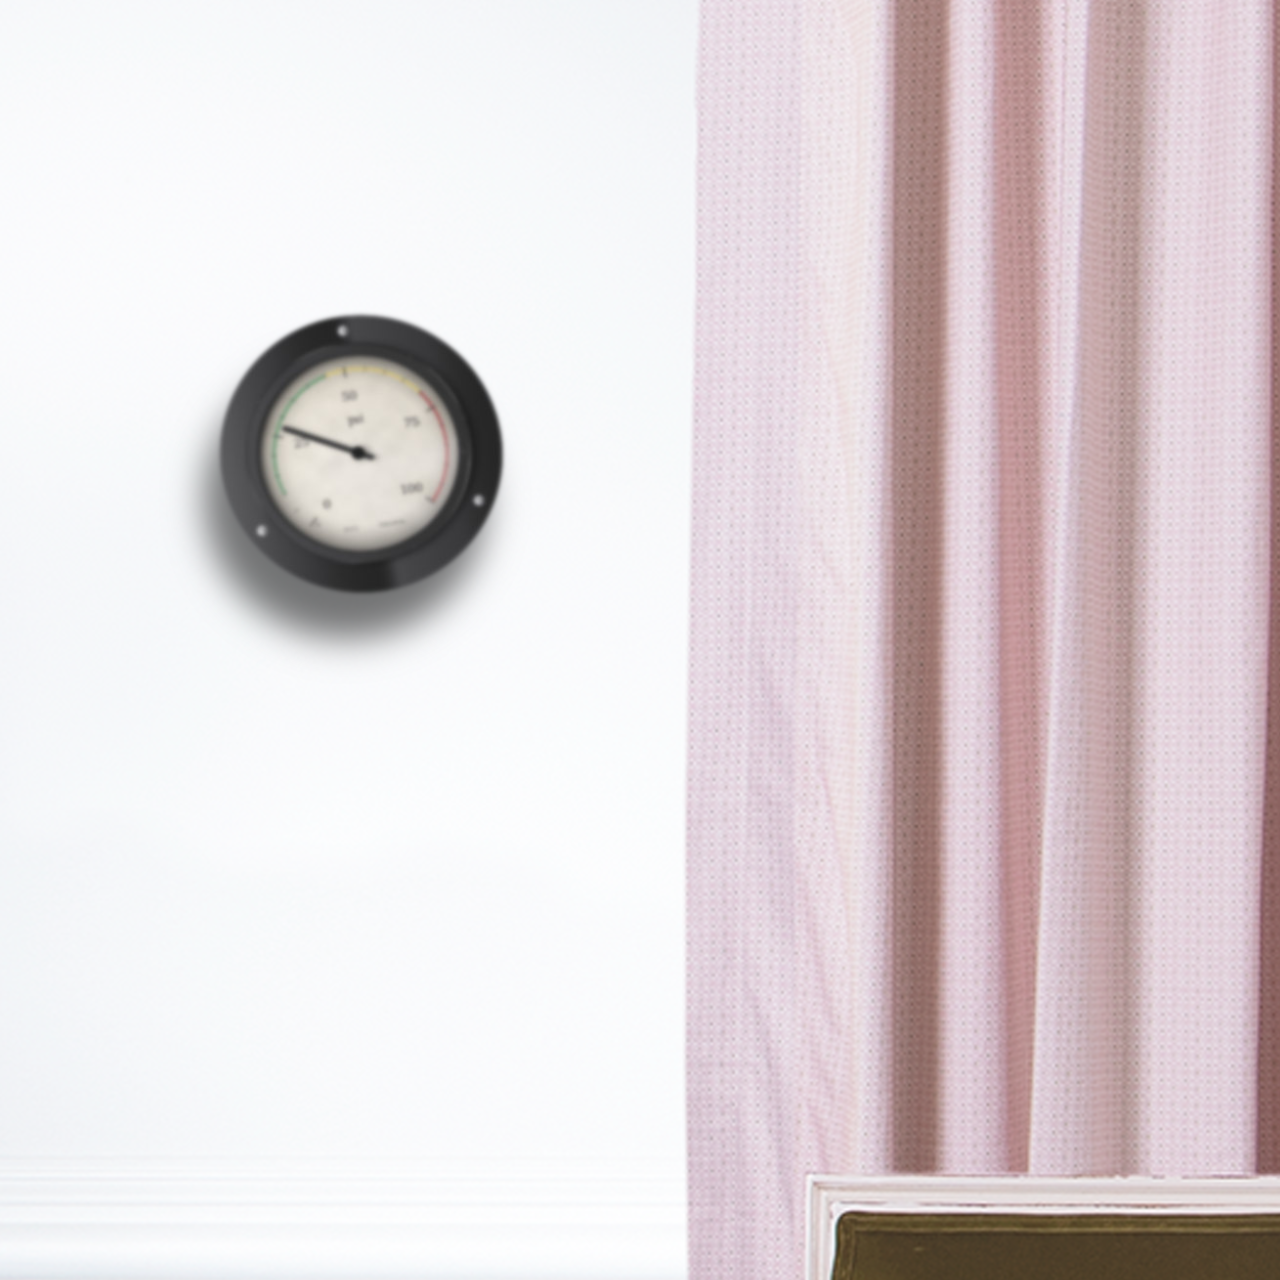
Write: 27.5psi
